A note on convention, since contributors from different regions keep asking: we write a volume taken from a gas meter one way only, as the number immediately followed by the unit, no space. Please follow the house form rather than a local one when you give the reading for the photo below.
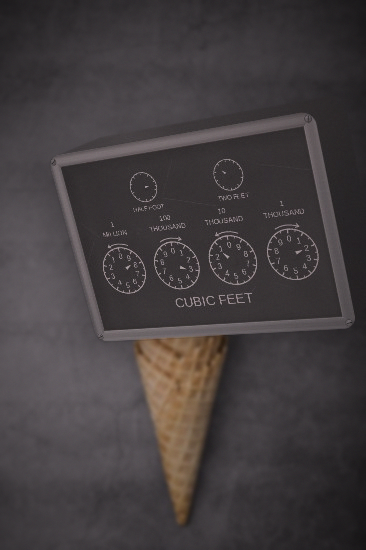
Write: 831200ft³
